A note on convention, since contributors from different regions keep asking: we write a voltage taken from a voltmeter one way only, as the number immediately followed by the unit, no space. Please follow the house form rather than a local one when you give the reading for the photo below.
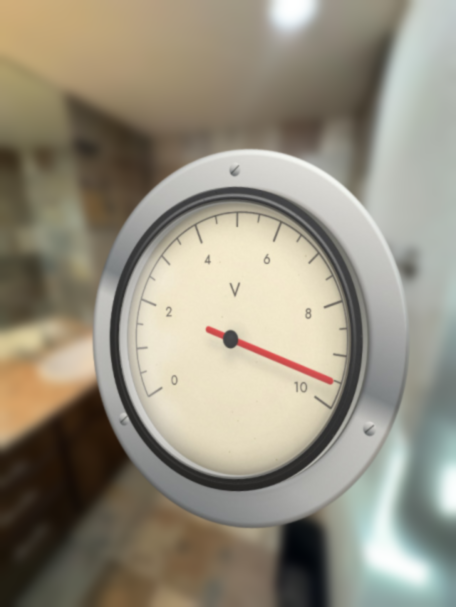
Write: 9.5V
